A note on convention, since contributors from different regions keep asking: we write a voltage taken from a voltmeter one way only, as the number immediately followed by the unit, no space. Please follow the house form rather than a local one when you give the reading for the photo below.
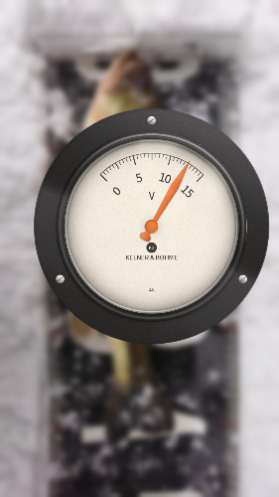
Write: 12.5V
